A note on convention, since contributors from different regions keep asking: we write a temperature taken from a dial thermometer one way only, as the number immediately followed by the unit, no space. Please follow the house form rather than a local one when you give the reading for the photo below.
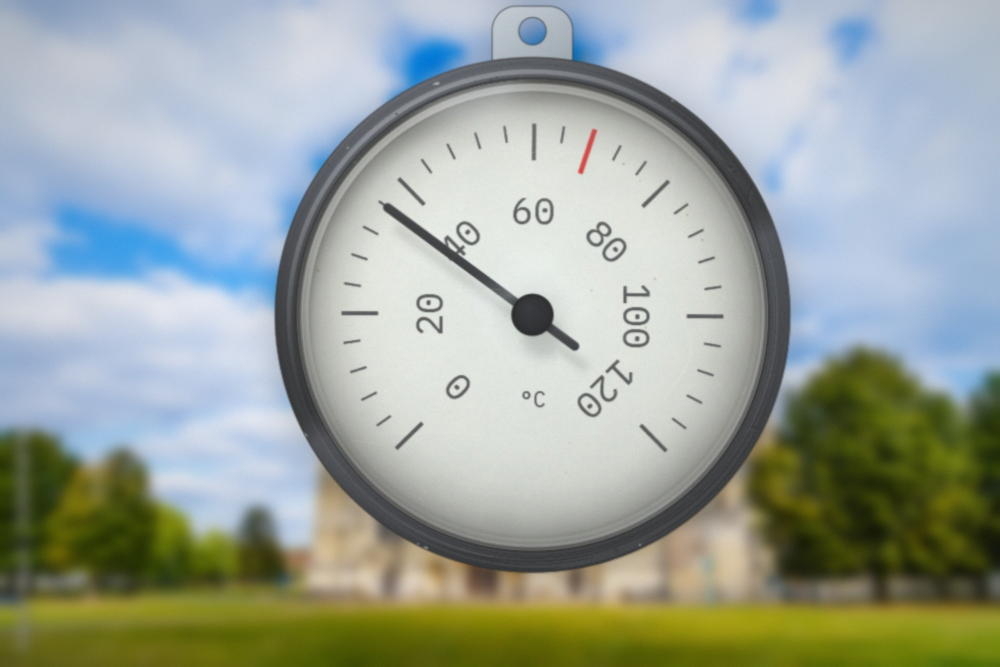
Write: 36°C
